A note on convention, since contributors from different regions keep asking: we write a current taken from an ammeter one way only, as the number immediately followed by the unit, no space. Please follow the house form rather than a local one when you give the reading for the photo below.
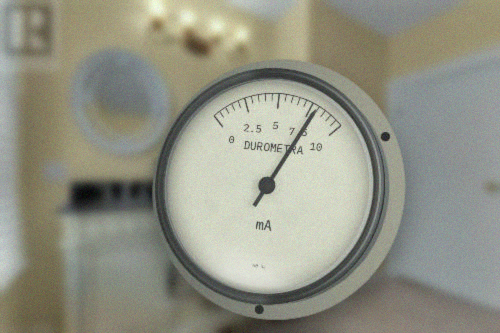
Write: 8mA
